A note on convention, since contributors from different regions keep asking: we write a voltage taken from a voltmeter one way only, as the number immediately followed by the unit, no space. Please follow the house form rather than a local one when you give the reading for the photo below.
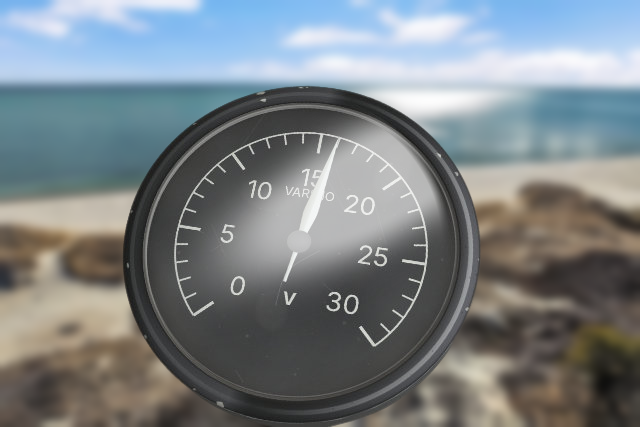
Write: 16V
